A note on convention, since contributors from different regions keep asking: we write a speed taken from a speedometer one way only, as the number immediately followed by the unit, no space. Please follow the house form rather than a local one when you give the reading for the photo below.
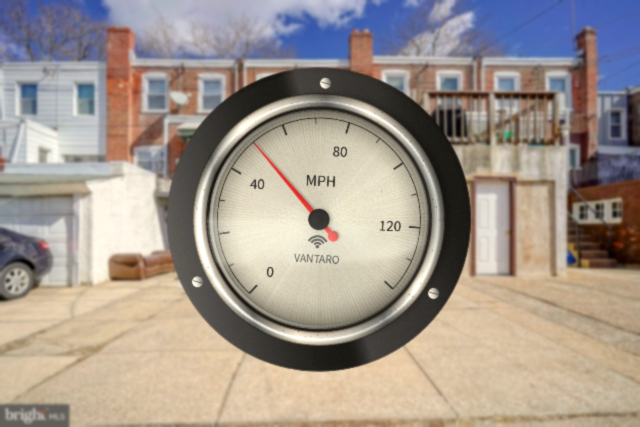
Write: 50mph
